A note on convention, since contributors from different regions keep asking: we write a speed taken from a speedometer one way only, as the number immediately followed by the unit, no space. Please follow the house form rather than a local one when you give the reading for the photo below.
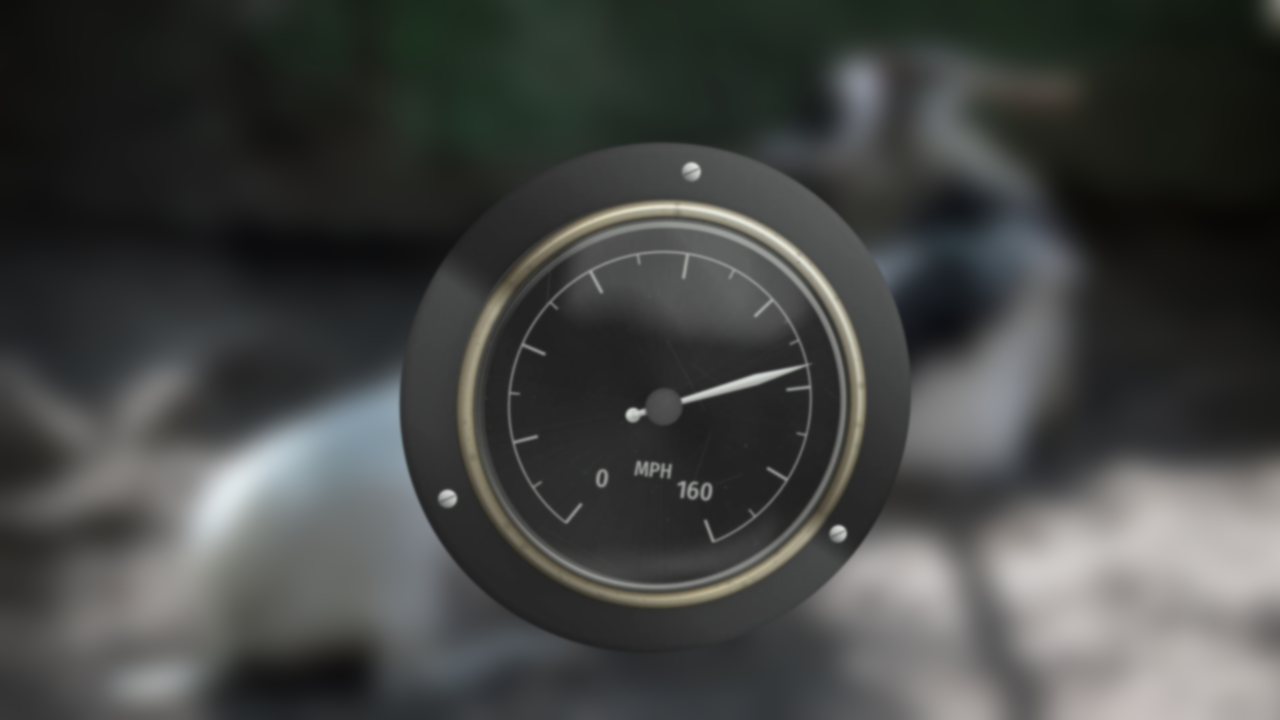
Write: 115mph
